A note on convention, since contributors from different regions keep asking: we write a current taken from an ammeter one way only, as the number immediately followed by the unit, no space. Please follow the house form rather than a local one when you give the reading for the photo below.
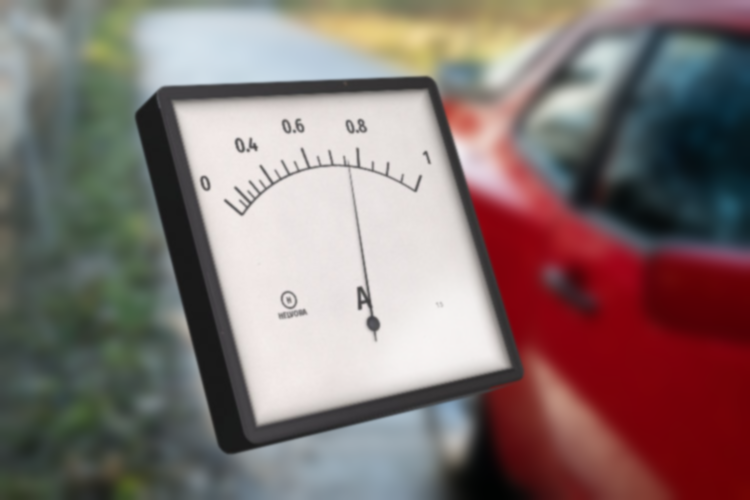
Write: 0.75A
